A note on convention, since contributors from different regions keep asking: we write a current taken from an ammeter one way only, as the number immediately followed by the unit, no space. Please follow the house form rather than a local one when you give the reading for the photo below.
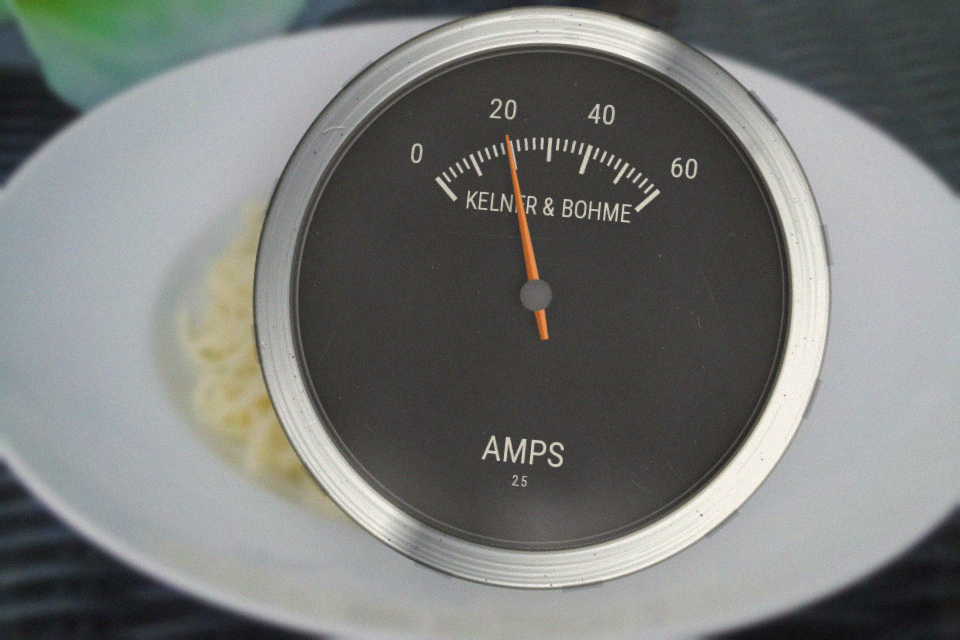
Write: 20A
